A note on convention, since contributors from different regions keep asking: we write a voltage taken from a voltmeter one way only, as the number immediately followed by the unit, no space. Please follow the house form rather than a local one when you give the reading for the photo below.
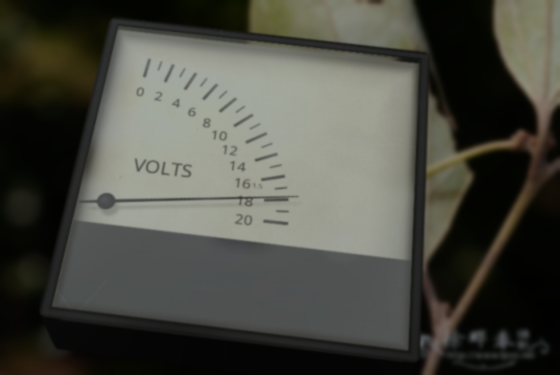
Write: 18V
